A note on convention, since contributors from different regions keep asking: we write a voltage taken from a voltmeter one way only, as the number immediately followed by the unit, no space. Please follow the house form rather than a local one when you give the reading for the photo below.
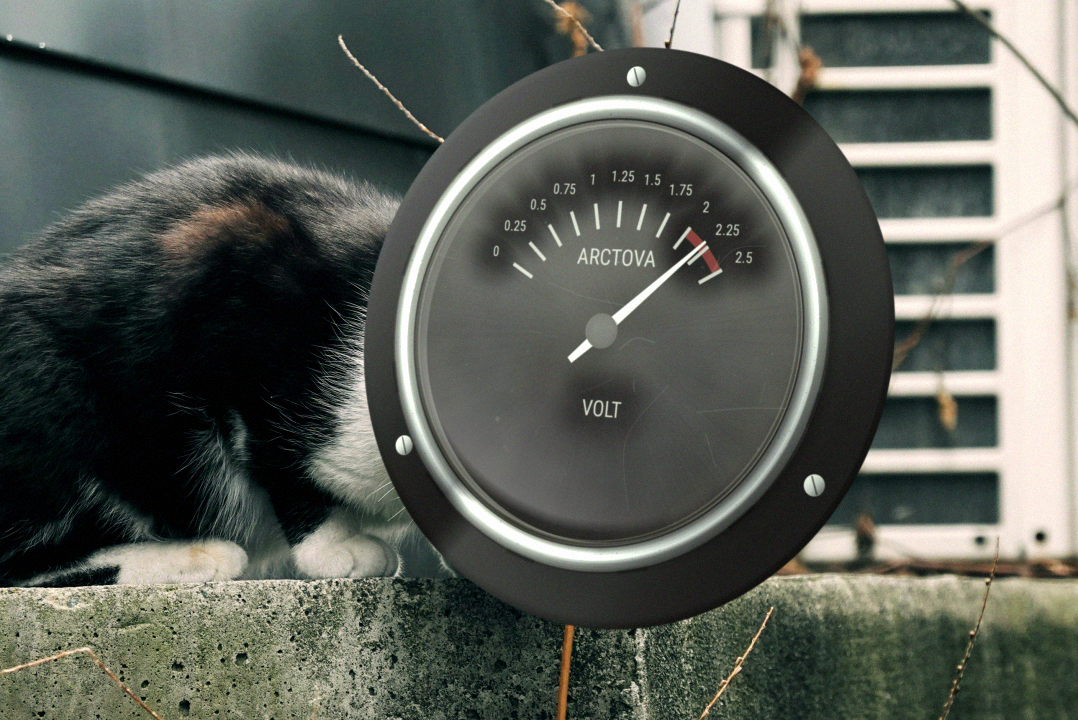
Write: 2.25V
